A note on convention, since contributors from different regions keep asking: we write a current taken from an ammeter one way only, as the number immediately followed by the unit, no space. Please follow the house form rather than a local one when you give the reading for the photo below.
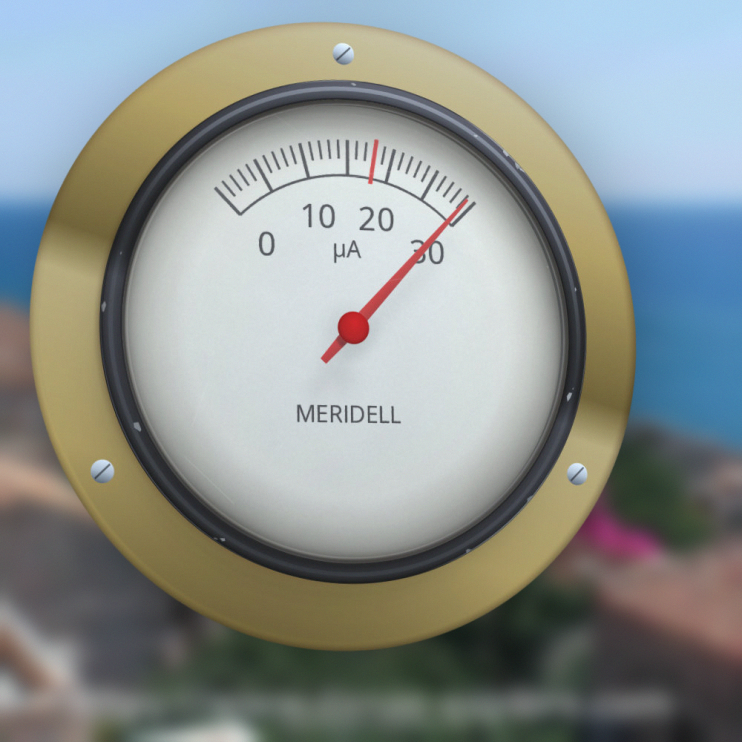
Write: 29µA
